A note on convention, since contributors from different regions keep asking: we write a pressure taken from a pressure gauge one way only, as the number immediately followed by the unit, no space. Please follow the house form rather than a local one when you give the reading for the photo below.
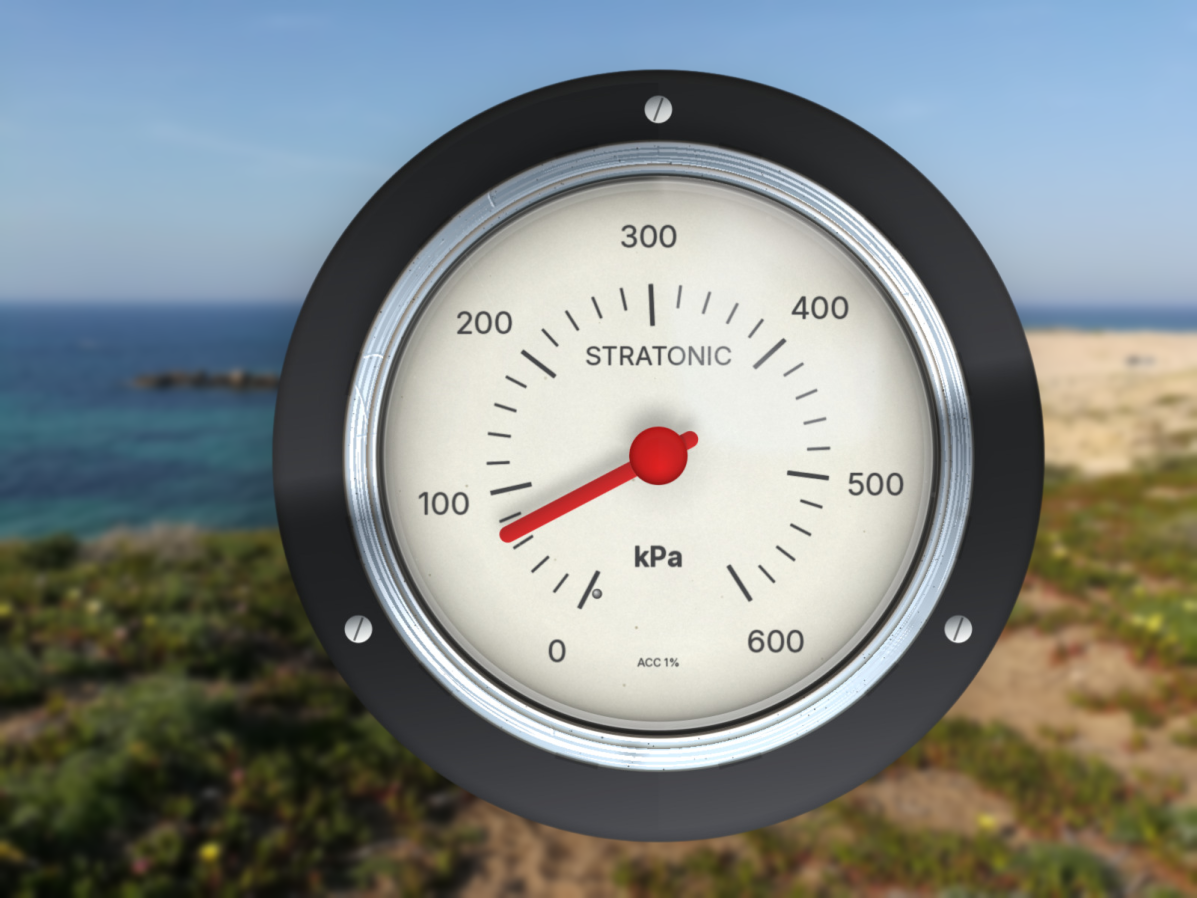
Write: 70kPa
